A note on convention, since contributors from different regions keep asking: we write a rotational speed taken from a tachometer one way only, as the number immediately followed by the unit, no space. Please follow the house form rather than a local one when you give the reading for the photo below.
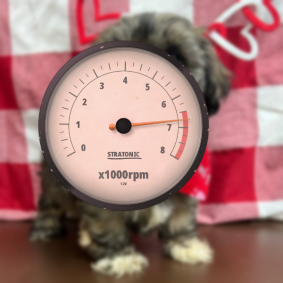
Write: 6750rpm
